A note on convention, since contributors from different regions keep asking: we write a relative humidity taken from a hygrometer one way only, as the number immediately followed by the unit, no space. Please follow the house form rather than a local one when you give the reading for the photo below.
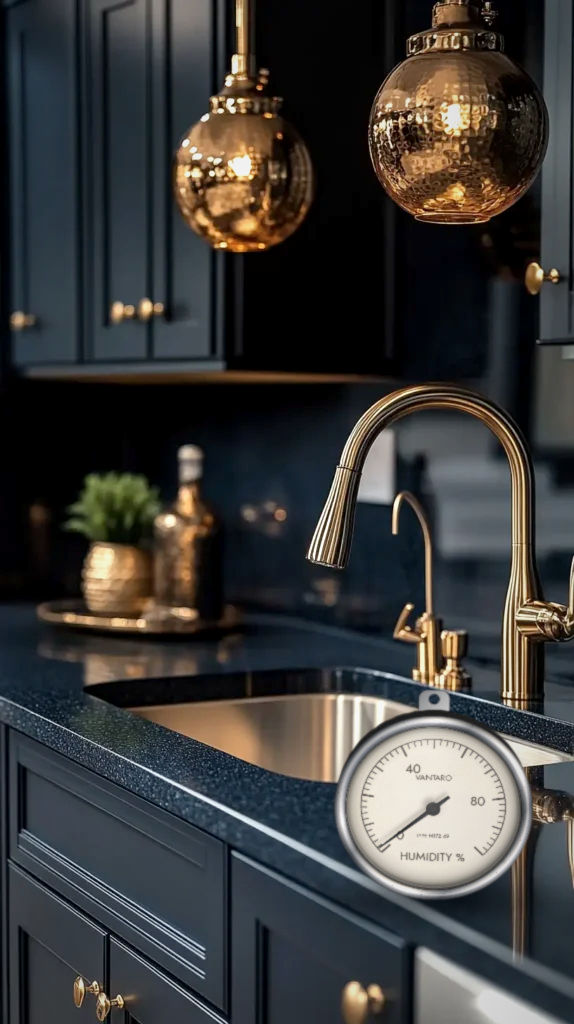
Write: 2%
